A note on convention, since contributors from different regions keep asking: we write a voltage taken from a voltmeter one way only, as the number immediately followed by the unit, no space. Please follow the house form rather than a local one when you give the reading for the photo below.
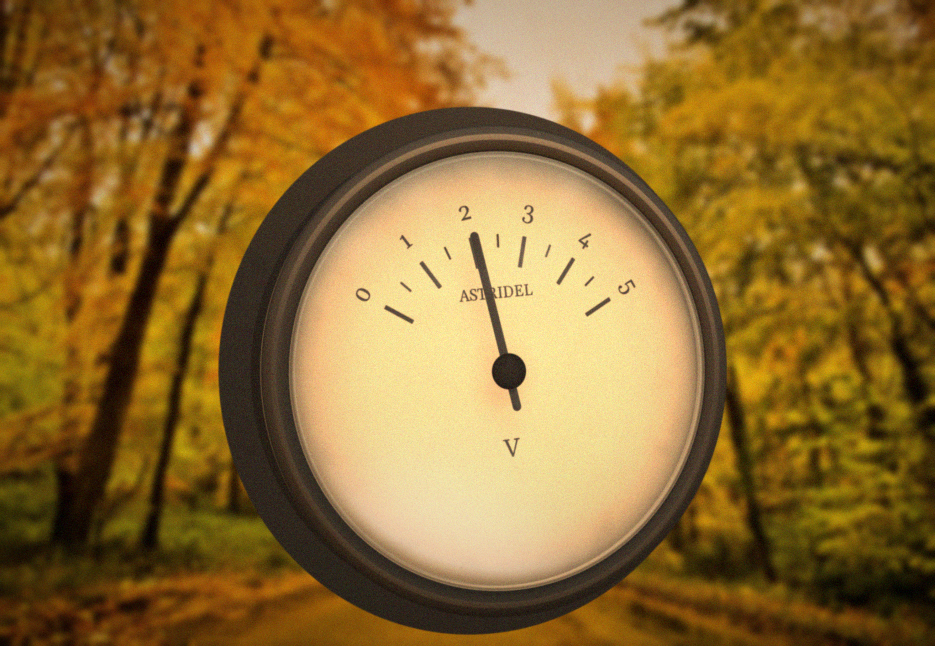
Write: 2V
